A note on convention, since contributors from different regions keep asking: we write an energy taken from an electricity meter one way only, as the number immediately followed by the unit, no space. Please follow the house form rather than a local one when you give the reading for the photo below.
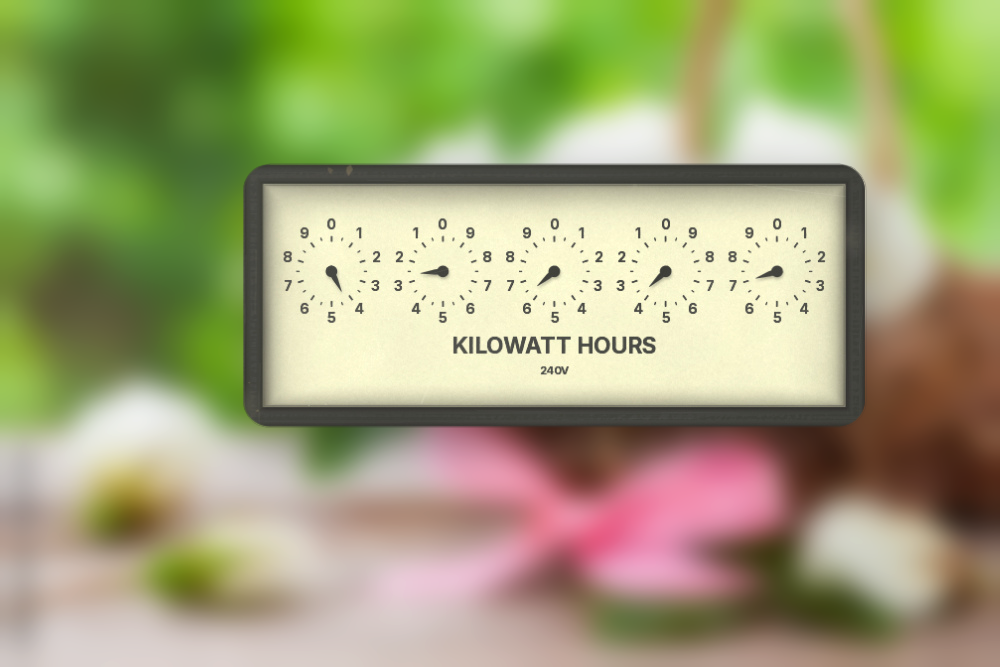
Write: 42637kWh
